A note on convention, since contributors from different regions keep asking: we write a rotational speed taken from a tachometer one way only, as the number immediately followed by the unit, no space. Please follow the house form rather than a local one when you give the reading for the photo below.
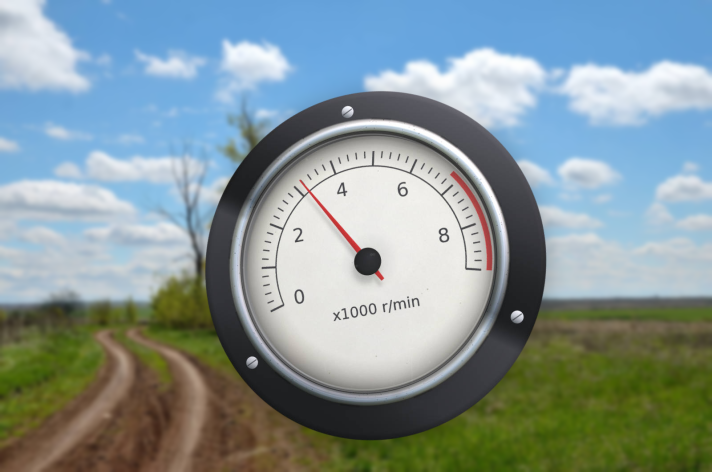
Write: 3200rpm
